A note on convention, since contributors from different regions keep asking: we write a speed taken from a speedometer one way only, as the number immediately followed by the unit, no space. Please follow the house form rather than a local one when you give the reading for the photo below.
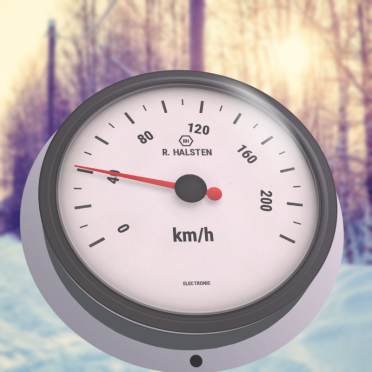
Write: 40km/h
